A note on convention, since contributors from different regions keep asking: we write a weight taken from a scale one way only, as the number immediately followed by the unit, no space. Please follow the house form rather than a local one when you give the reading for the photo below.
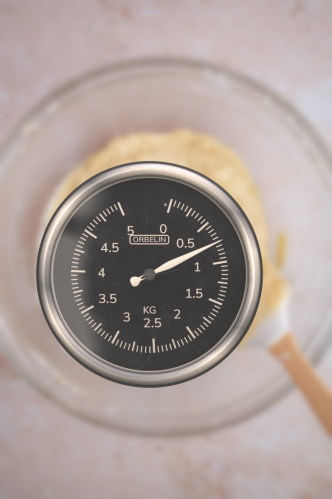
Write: 0.75kg
